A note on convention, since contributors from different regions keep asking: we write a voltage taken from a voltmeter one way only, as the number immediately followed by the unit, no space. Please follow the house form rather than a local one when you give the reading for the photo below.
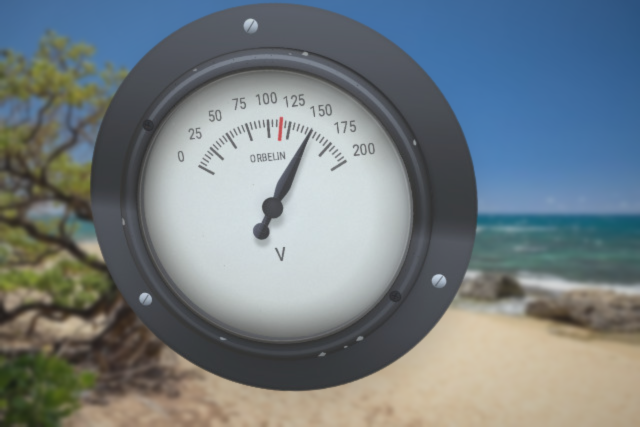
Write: 150V
